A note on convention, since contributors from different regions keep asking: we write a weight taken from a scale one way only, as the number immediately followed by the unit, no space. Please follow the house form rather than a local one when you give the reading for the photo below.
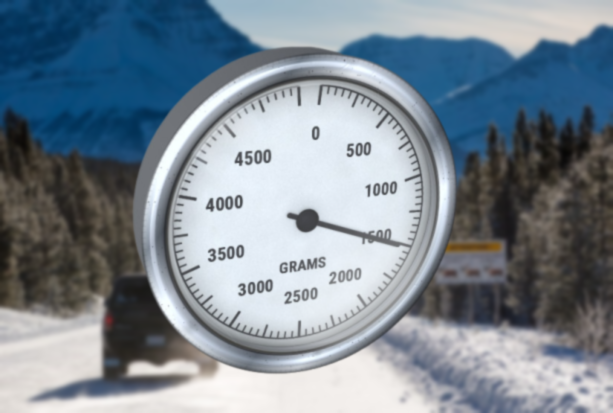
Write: 1500g
